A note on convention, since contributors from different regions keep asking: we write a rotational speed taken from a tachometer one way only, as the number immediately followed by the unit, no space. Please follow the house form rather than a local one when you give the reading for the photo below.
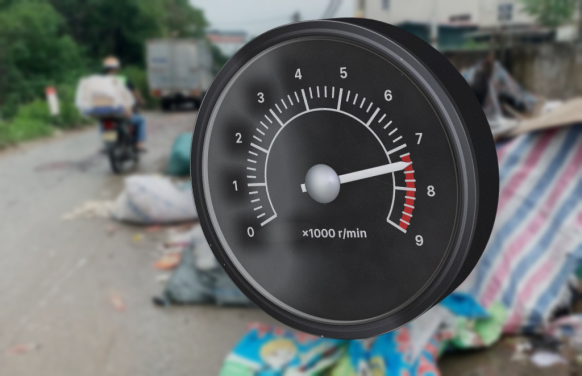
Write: 7400rpm
